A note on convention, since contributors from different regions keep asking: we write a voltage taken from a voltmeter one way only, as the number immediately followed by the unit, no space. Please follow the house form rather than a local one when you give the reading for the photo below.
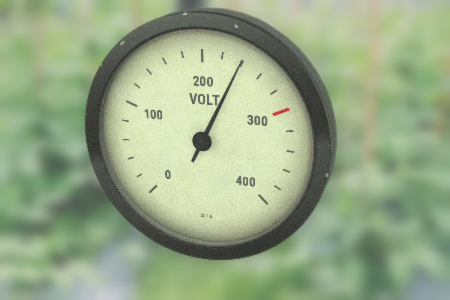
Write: 240V
